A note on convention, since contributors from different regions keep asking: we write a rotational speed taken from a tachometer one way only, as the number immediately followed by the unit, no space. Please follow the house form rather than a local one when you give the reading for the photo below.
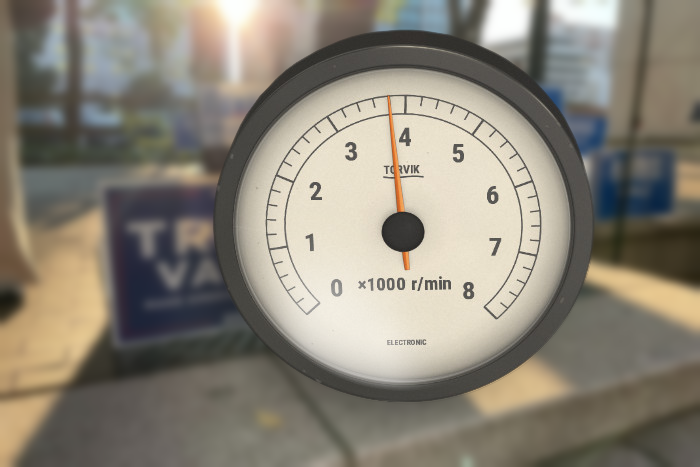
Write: 3800rpm
